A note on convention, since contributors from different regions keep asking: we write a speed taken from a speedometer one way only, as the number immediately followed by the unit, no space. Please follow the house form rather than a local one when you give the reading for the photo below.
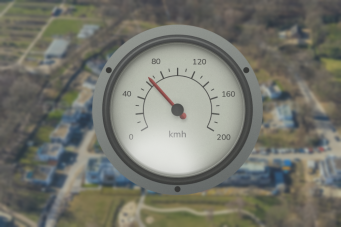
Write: 65km/h
